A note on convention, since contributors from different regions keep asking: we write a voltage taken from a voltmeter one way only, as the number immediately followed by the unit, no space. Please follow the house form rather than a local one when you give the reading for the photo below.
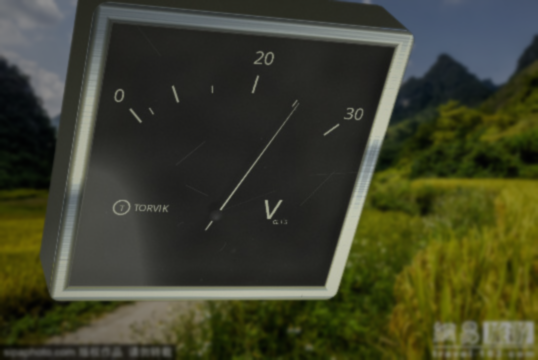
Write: 25V
